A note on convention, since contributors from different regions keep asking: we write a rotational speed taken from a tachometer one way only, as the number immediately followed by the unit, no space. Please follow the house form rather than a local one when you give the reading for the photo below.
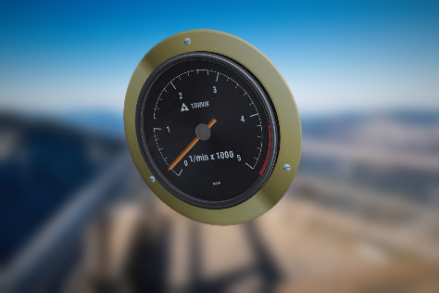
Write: 200rpm
